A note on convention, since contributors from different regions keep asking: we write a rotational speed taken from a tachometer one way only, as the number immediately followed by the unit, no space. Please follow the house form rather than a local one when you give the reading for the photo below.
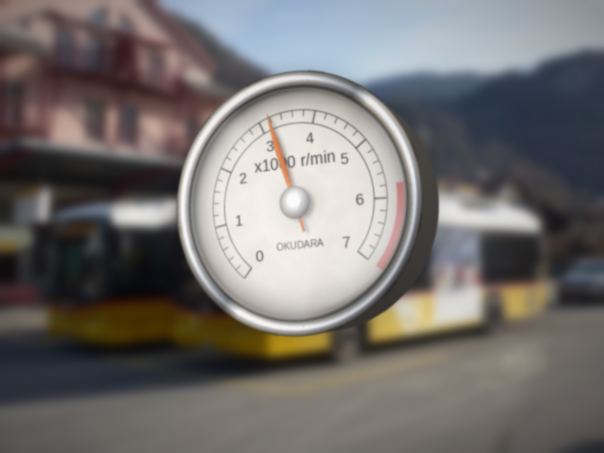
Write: 3200rpm
